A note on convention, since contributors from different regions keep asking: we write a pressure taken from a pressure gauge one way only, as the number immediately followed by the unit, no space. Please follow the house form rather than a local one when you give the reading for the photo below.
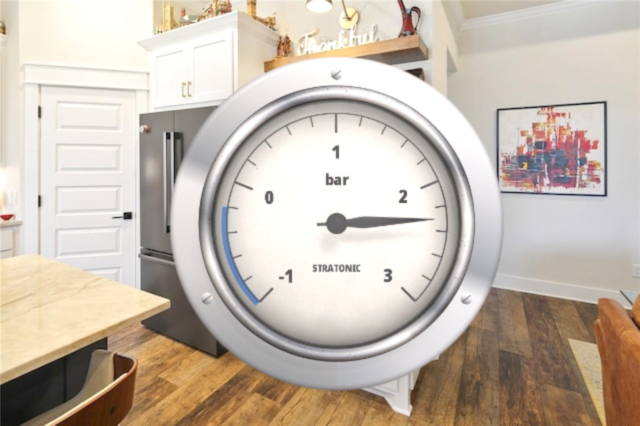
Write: 2.3bar
